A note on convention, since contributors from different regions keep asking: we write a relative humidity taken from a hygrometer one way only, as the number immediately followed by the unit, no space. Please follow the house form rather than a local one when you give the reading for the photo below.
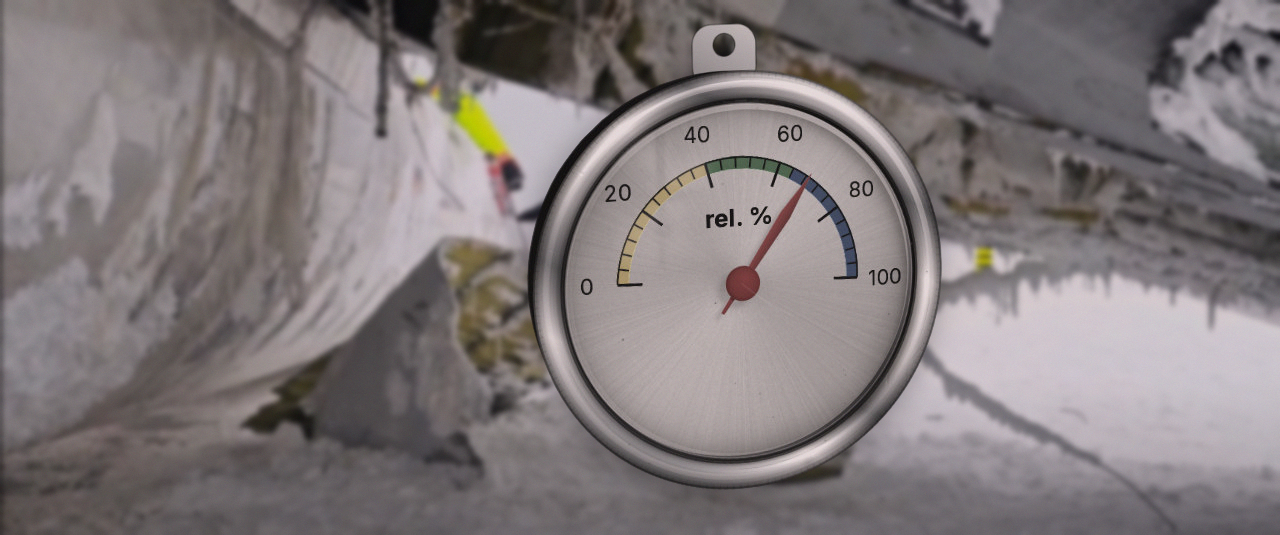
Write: 68%
